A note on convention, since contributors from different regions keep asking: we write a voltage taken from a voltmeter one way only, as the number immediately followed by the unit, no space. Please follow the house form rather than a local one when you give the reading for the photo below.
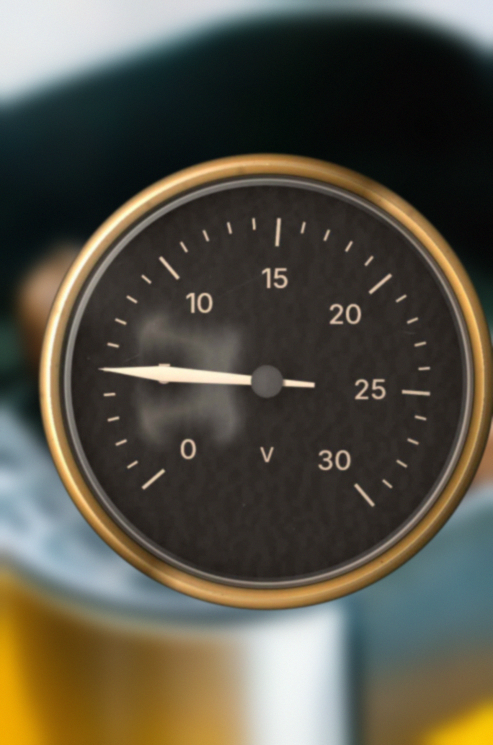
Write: 5V
